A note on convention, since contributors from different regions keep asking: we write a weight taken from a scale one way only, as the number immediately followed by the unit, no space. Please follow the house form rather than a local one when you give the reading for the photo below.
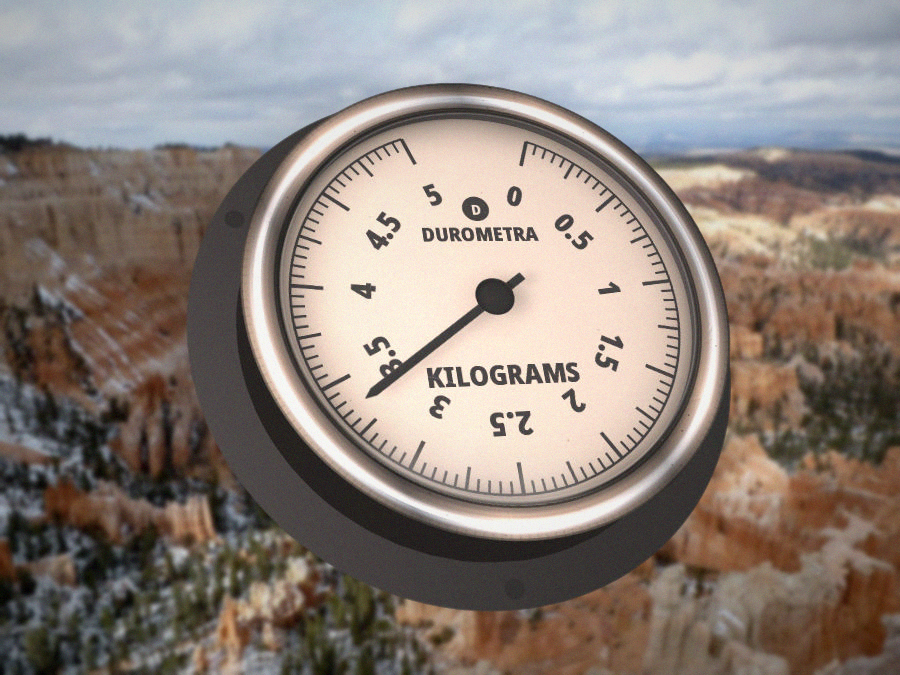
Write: 3.35kg
